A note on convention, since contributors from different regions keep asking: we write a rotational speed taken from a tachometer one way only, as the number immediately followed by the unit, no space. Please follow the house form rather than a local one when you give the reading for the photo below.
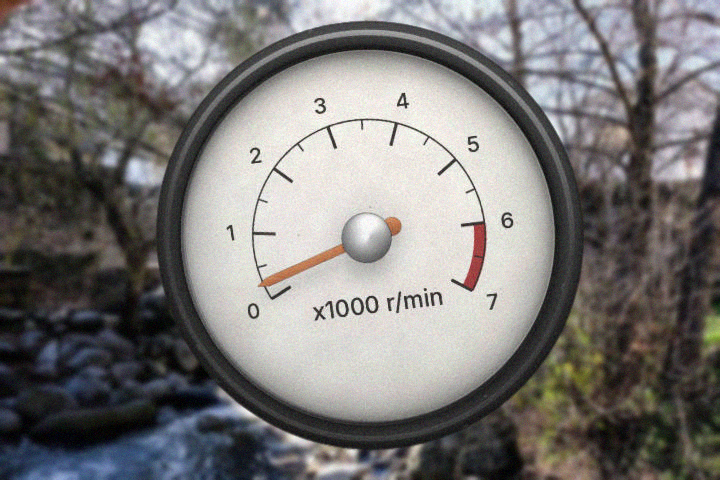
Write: 250rpm
